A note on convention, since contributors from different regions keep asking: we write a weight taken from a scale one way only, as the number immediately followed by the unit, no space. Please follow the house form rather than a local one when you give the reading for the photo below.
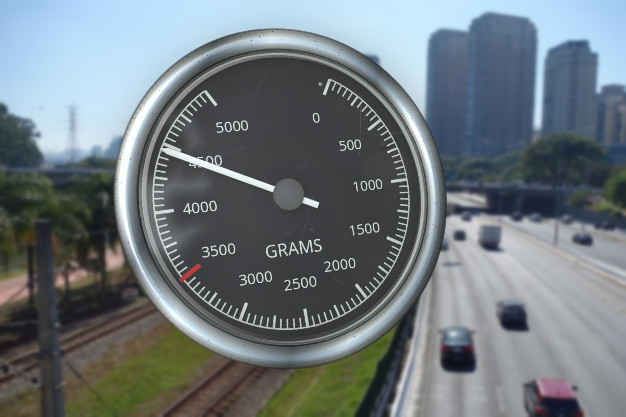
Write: 4450g
